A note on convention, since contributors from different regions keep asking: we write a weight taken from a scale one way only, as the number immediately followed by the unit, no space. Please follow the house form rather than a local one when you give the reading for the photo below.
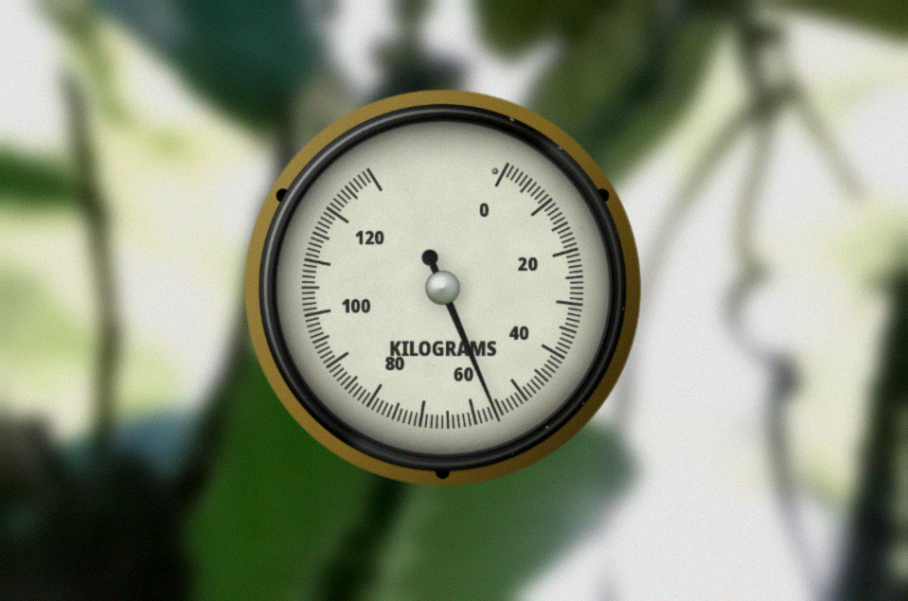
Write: 56kg
